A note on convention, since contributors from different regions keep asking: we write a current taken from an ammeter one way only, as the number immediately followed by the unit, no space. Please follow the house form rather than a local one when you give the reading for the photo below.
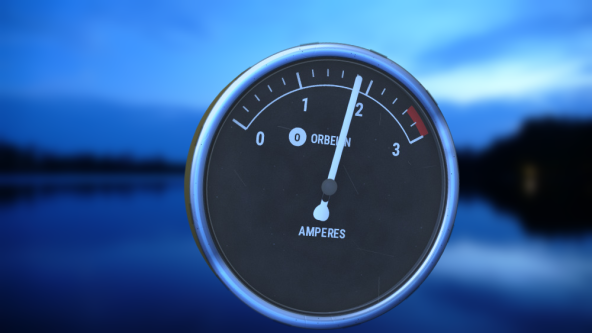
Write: 1.8A
